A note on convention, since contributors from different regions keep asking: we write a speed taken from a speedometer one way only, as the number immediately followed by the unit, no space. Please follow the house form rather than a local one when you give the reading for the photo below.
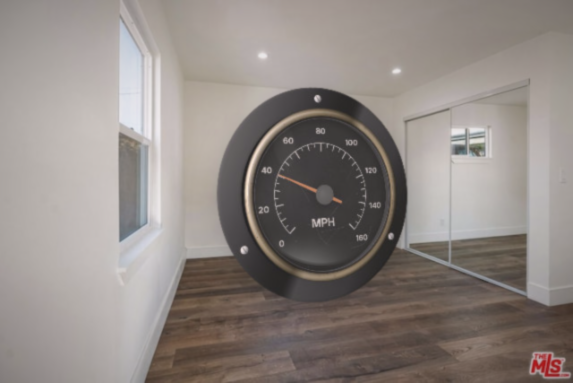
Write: 40mph
